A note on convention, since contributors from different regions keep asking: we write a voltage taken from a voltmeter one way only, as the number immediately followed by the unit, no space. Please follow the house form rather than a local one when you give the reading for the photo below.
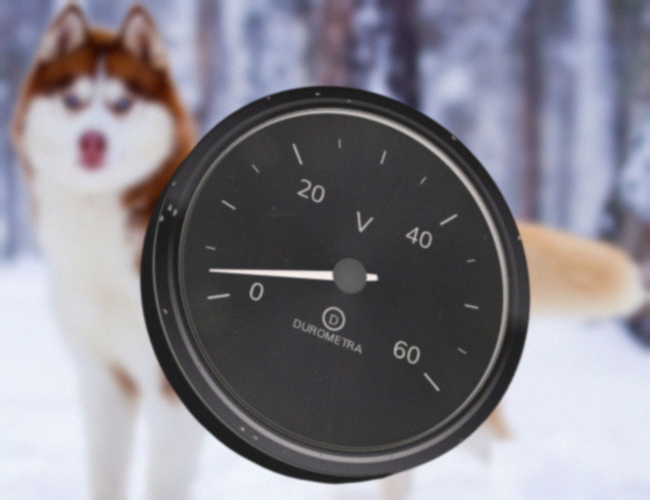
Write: 2.5V
